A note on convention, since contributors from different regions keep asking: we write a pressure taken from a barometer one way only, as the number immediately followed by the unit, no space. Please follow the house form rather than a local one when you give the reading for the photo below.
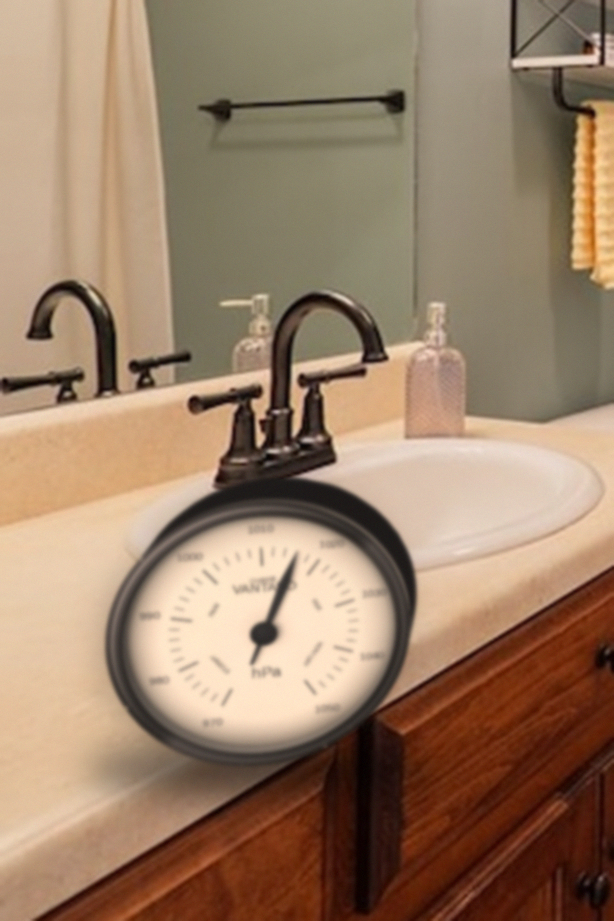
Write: 1016hPa
